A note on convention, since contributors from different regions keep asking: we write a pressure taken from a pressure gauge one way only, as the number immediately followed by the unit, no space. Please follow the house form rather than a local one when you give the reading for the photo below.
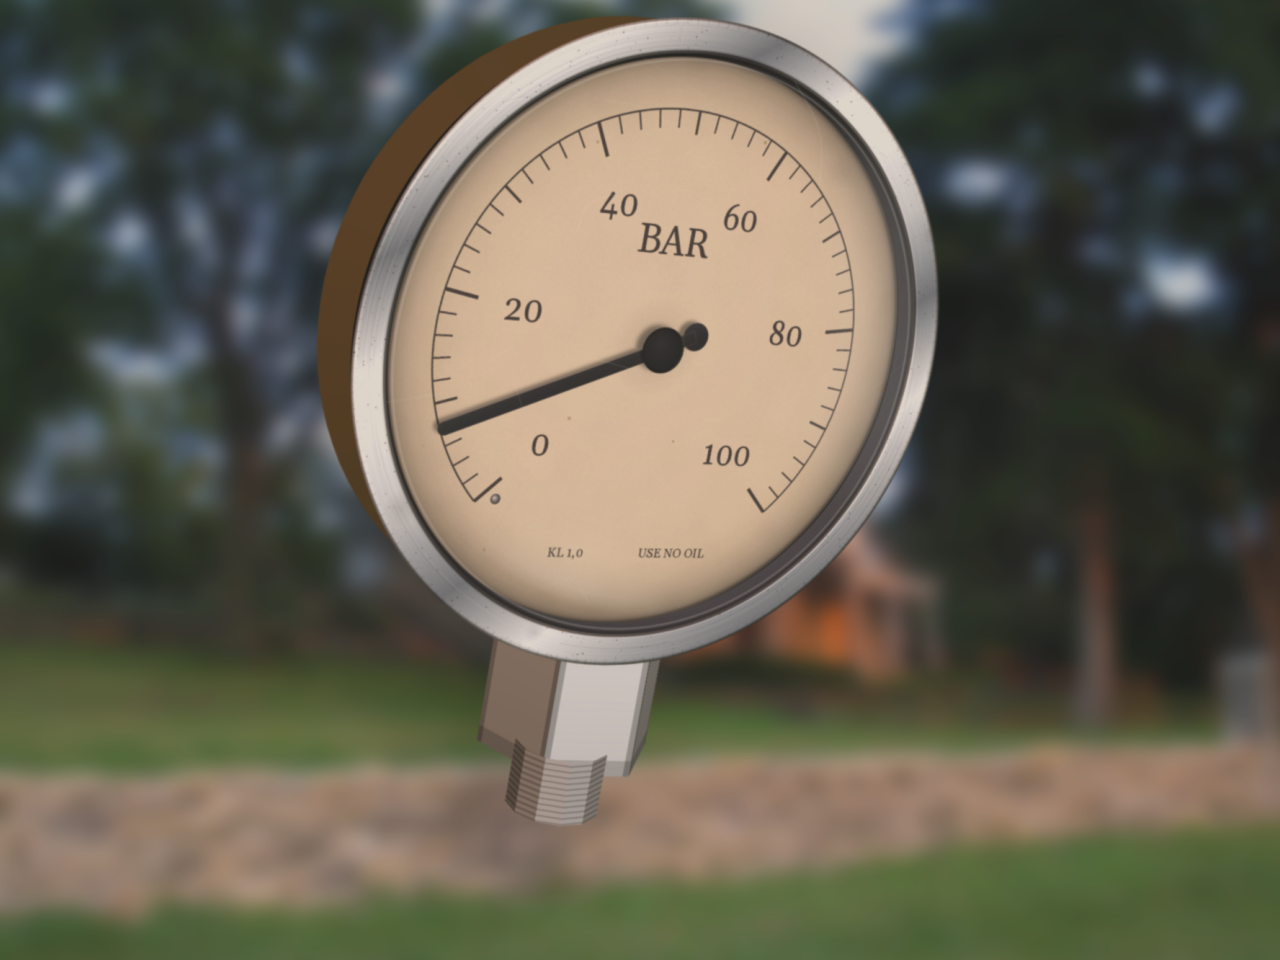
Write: 8bar
